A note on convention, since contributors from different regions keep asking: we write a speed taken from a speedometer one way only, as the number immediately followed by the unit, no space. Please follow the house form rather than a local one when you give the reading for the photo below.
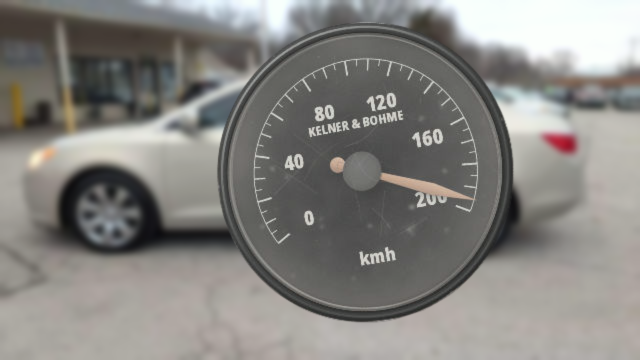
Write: 195km/h
